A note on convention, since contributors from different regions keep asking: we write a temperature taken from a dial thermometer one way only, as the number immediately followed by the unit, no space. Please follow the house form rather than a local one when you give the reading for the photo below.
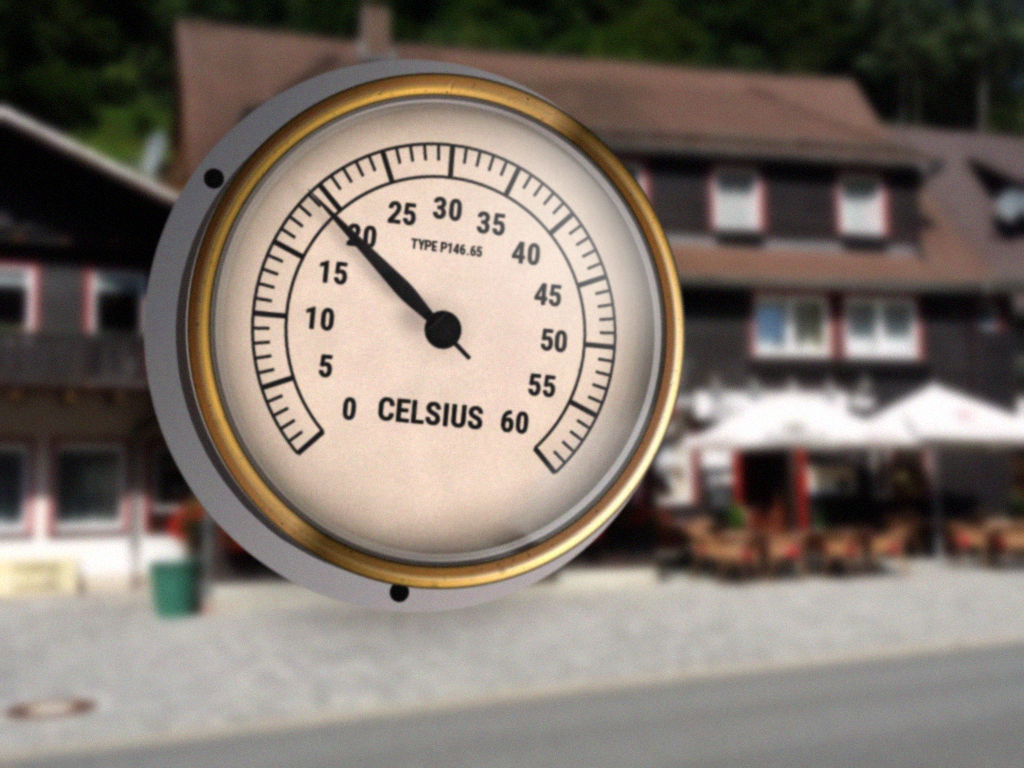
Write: 19°C
